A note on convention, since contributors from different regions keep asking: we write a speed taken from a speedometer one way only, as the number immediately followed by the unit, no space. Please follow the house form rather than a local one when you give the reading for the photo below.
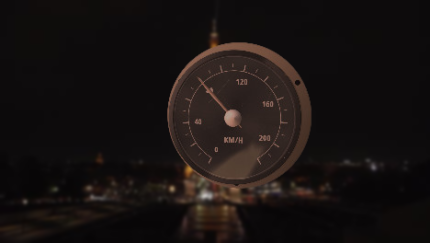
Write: 80km/h
